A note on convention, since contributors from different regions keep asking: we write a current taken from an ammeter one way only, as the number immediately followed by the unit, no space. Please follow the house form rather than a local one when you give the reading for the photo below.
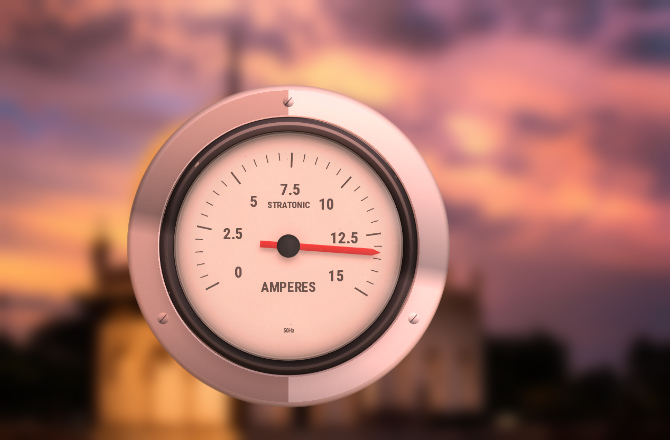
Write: 13.25A
